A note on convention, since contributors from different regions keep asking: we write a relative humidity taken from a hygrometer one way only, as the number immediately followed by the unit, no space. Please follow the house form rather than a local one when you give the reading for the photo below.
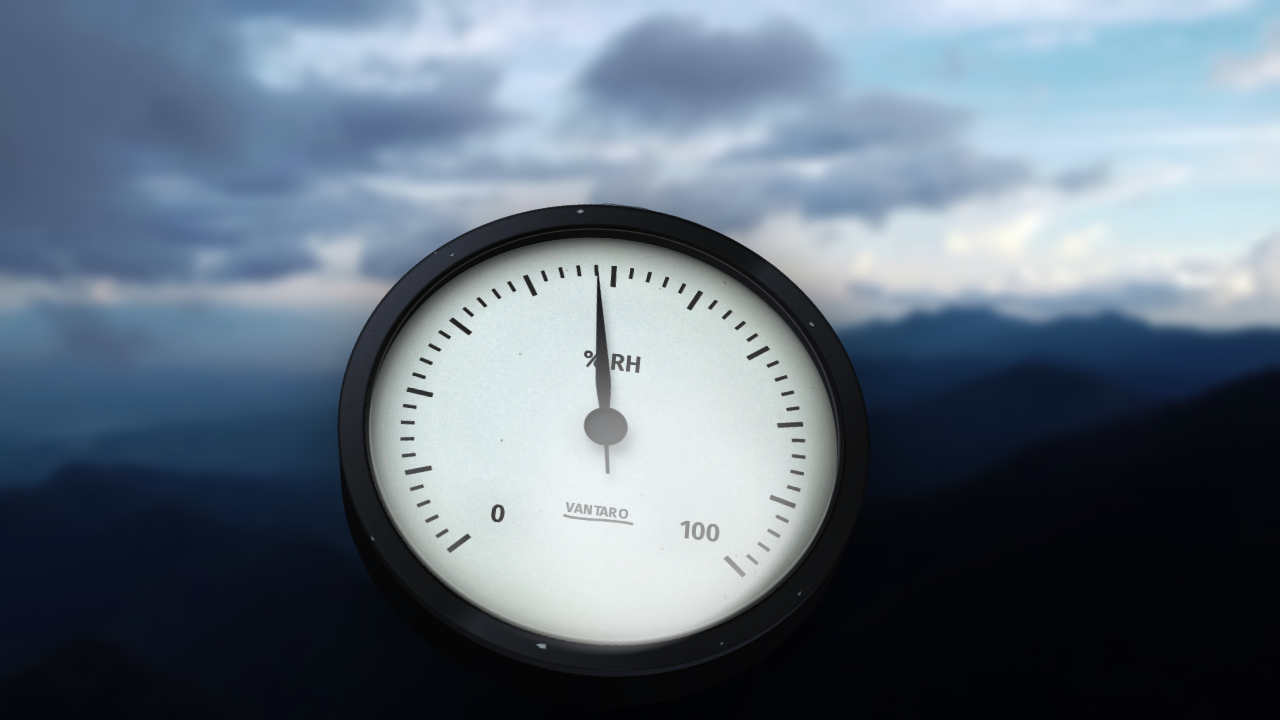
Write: 48%
